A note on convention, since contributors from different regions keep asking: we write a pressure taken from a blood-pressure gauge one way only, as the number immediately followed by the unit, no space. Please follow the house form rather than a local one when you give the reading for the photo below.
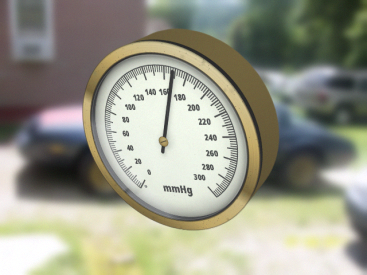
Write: 170mmHg
